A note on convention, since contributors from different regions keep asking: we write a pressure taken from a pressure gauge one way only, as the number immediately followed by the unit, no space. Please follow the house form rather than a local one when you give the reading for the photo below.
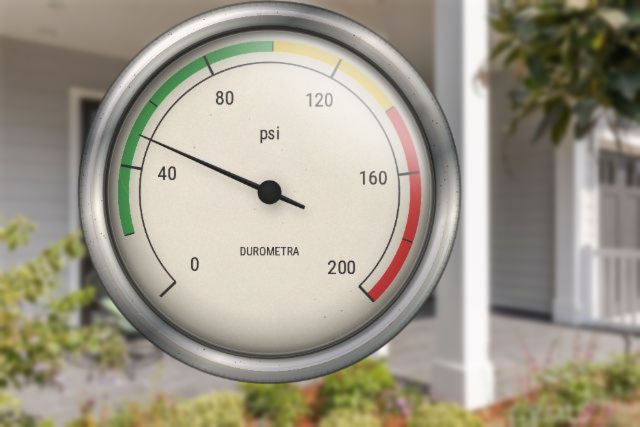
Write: 50psi
